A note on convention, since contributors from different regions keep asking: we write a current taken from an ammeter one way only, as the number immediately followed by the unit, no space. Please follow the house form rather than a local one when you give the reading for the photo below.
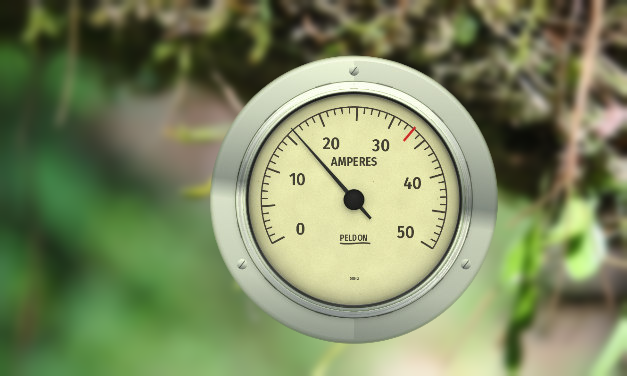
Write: 16A
